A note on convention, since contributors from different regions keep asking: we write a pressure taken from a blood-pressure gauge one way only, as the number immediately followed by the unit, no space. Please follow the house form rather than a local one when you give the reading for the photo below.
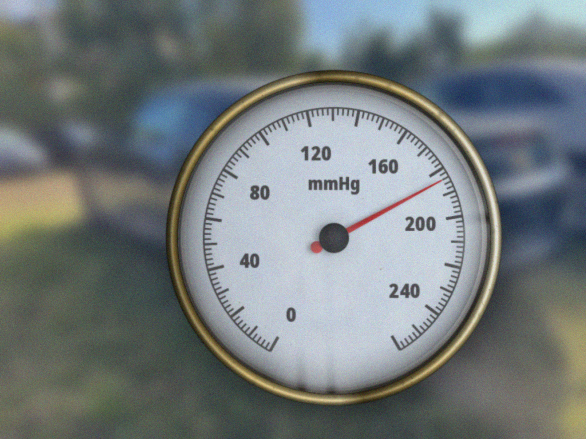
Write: 184mmHg
